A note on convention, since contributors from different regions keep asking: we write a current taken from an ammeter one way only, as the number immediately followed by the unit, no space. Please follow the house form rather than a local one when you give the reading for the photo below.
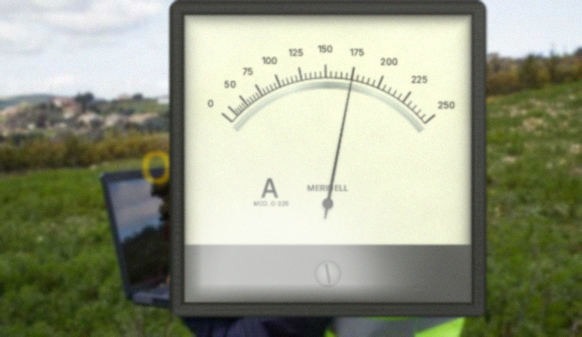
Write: 175A
